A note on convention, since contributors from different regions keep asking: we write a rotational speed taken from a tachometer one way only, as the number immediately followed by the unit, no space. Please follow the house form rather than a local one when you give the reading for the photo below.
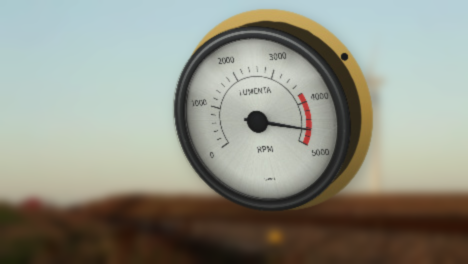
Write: 4600rpm
